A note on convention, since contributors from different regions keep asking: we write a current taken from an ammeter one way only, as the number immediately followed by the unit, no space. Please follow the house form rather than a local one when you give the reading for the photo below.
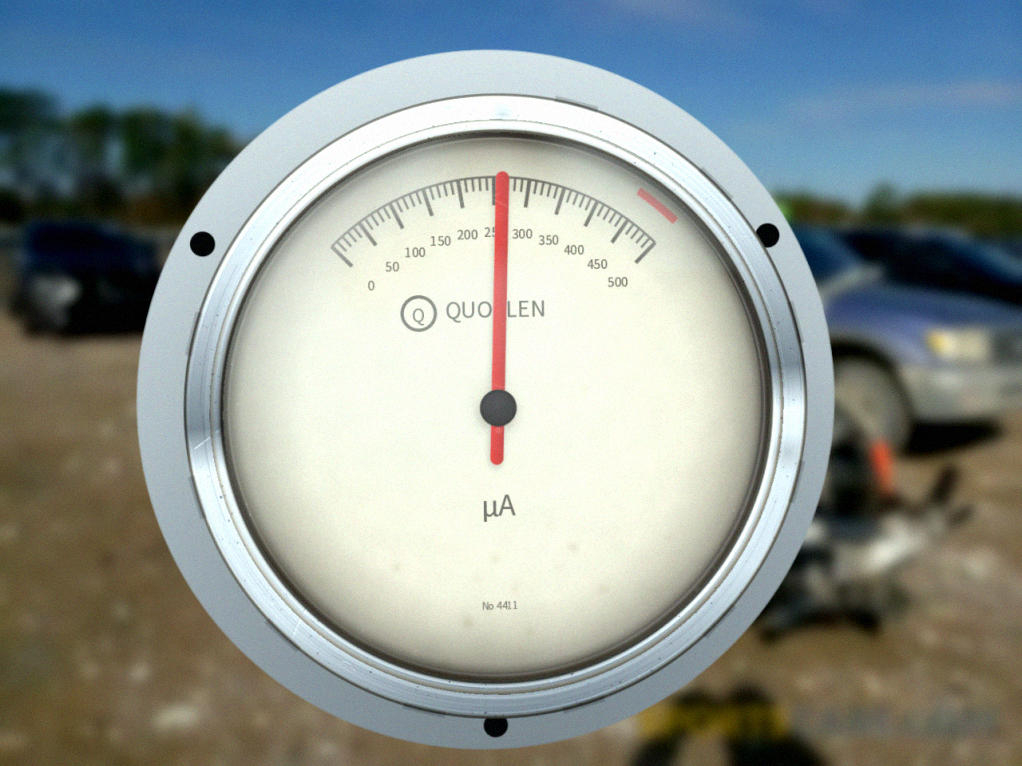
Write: 260µA
